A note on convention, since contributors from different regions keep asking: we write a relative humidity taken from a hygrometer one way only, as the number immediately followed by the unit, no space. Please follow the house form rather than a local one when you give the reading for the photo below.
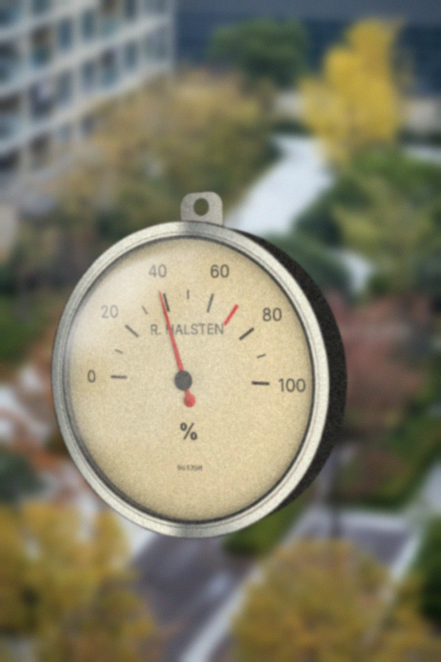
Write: 40%
